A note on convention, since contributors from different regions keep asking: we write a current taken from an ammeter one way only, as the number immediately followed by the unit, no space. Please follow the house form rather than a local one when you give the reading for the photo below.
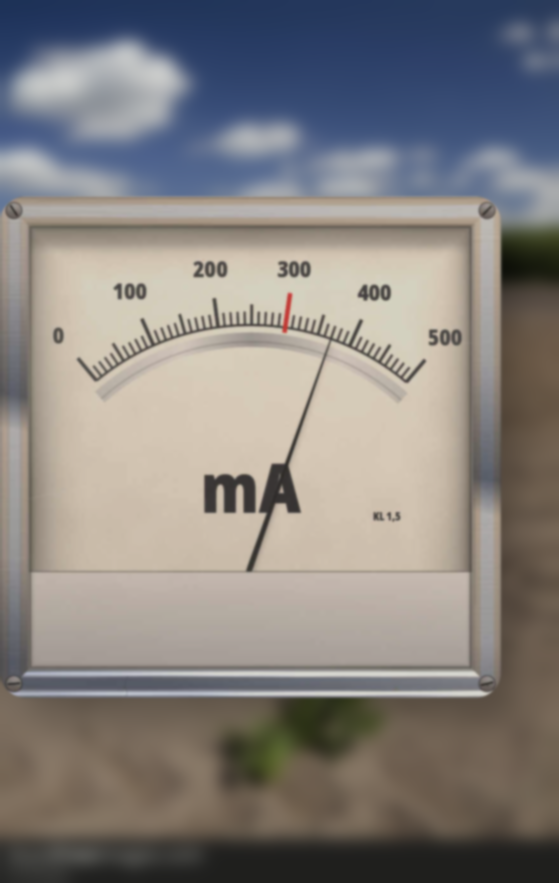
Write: 370mA
